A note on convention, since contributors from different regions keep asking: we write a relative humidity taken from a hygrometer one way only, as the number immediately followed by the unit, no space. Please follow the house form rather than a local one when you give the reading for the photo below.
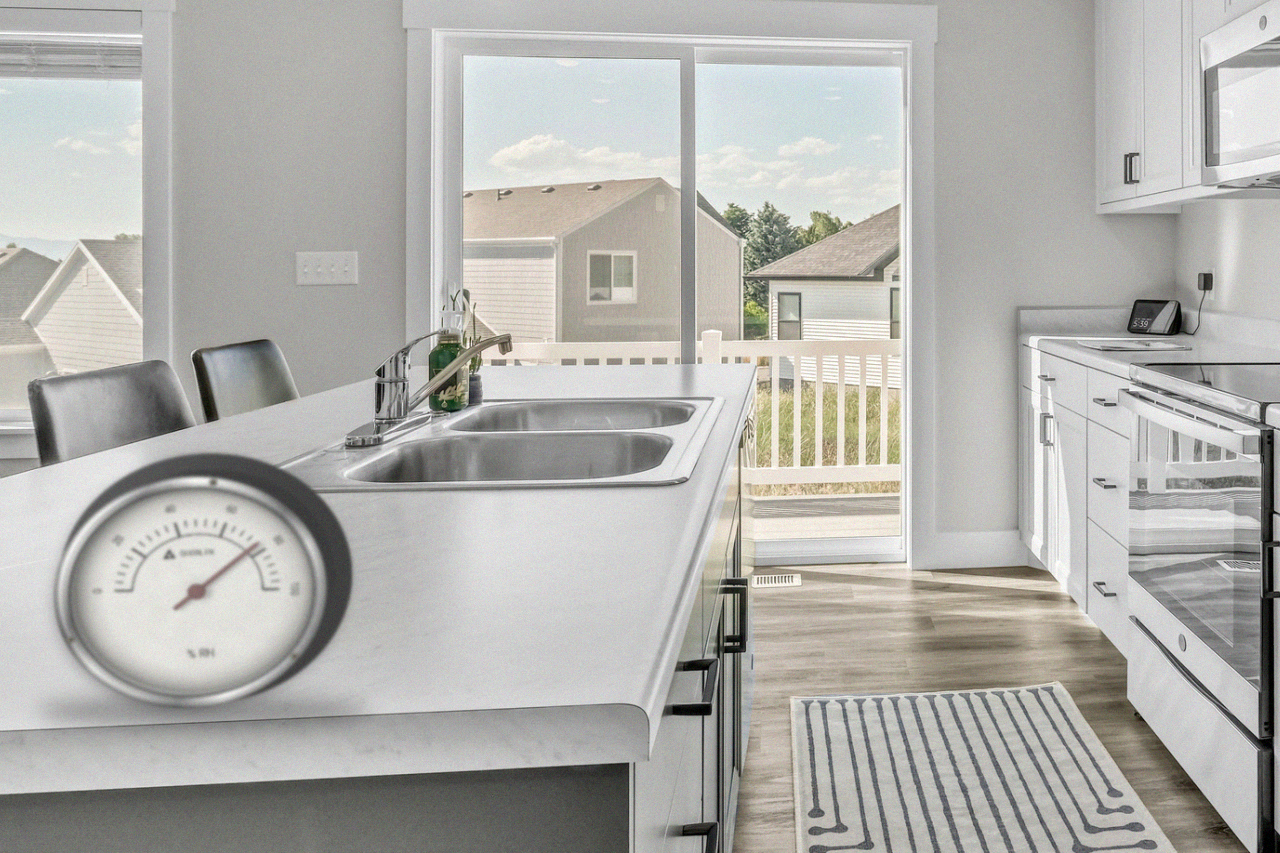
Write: 76%
